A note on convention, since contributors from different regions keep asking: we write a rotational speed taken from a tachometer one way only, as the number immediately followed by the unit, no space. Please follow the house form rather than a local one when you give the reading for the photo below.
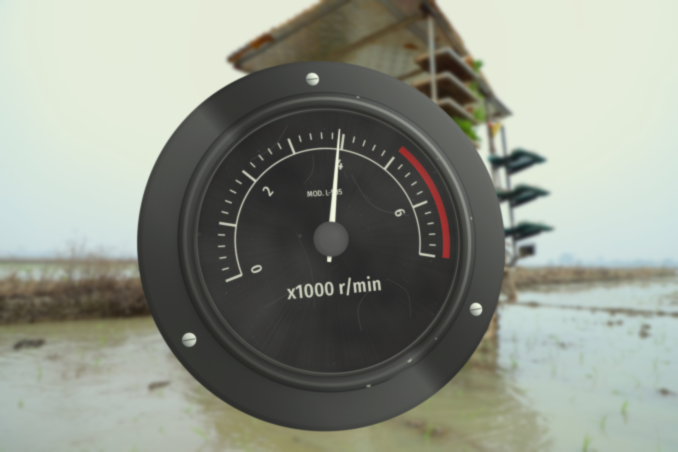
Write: 3900rpm
